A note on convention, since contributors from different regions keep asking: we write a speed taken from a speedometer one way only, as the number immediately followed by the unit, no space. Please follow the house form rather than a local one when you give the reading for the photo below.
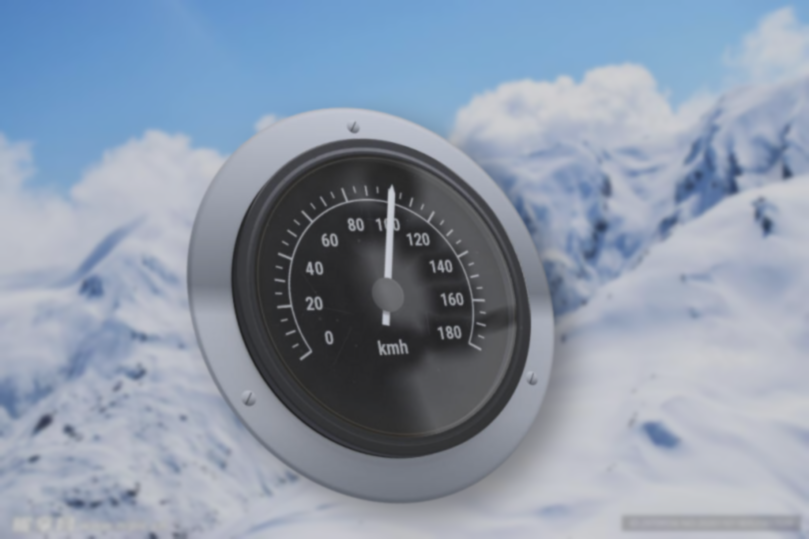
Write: 100km/h
